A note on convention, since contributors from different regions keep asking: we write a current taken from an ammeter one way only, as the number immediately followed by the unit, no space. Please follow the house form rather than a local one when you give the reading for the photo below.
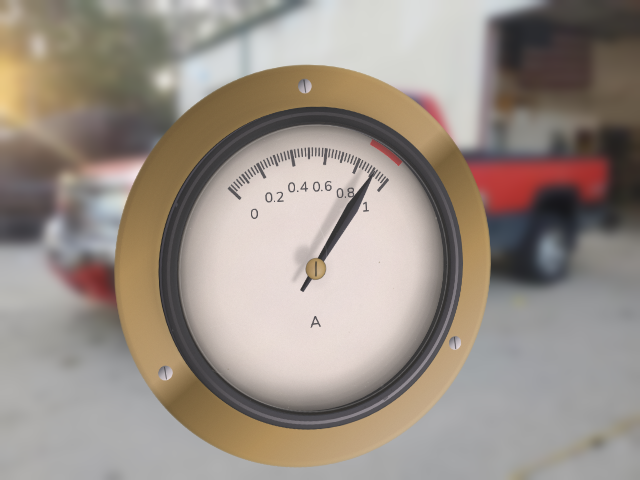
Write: 0.9A
